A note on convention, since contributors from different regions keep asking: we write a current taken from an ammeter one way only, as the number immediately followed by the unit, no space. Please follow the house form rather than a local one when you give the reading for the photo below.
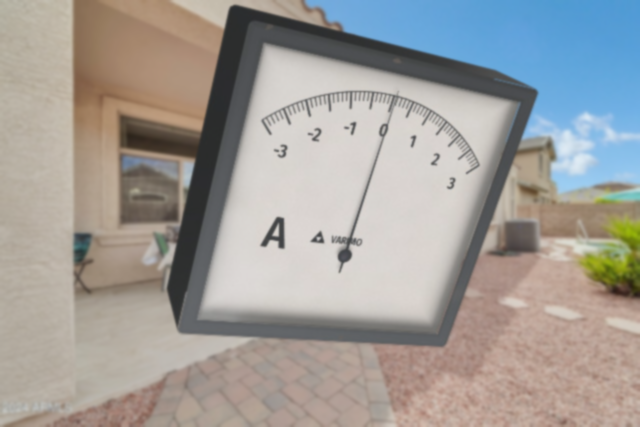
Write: 0A
